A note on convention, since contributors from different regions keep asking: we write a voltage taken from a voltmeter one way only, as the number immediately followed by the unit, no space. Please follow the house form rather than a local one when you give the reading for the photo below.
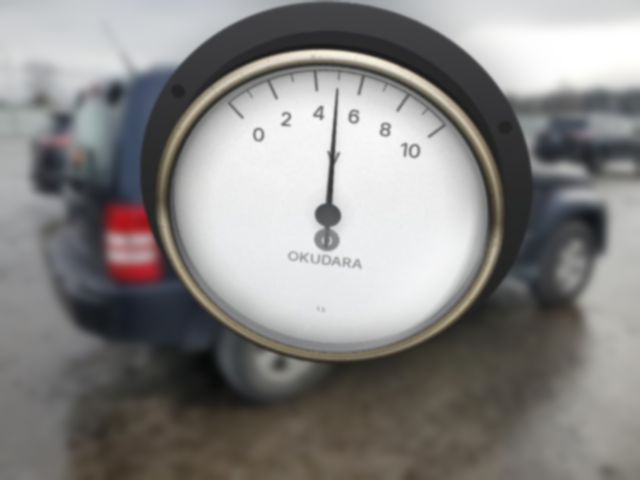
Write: 5V
